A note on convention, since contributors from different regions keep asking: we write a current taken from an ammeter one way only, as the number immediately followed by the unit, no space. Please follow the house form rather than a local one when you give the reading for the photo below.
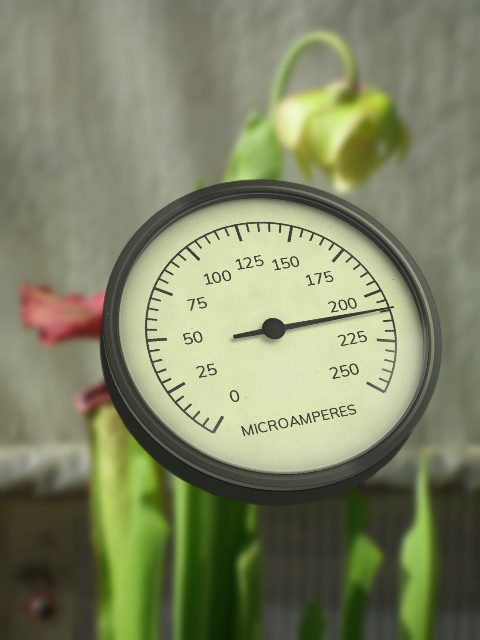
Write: 210µA
